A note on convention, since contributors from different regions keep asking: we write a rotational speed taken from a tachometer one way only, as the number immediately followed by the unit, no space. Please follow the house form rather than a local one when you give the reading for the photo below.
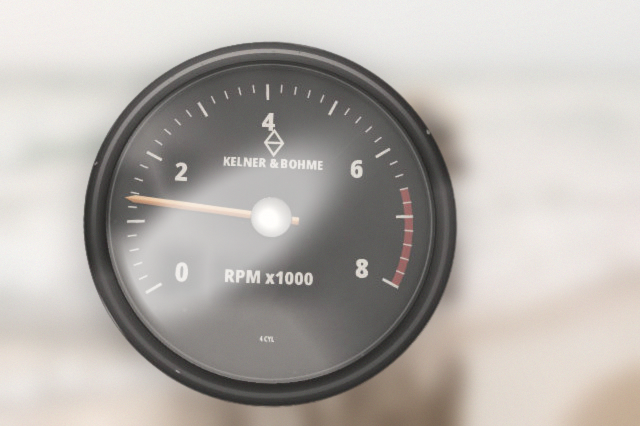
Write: 1300rpm
